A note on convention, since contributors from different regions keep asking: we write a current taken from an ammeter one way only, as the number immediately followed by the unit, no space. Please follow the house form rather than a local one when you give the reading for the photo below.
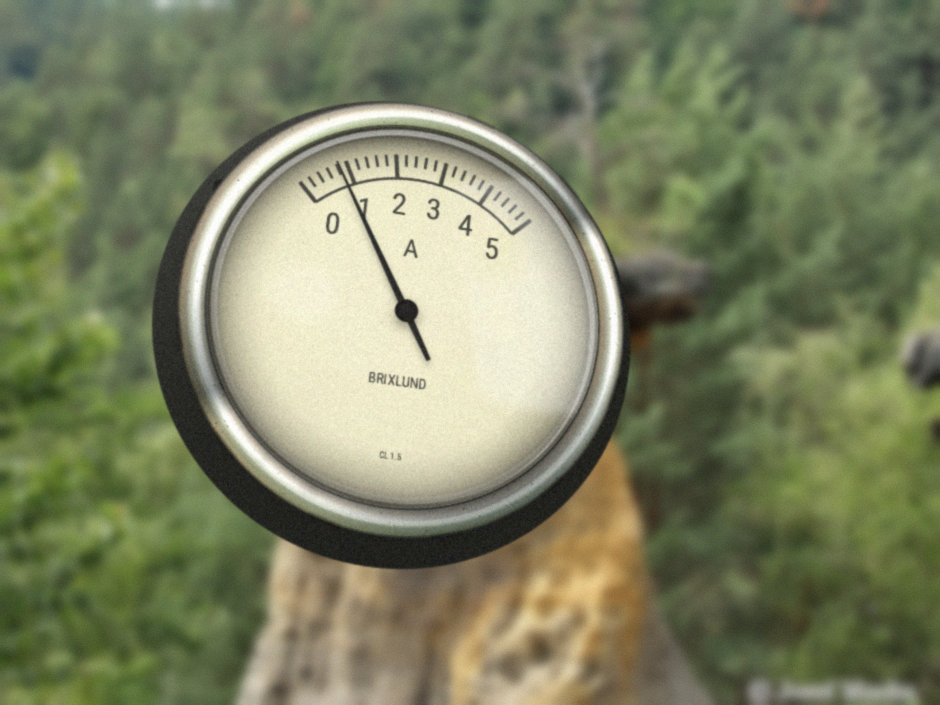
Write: 0.8A
